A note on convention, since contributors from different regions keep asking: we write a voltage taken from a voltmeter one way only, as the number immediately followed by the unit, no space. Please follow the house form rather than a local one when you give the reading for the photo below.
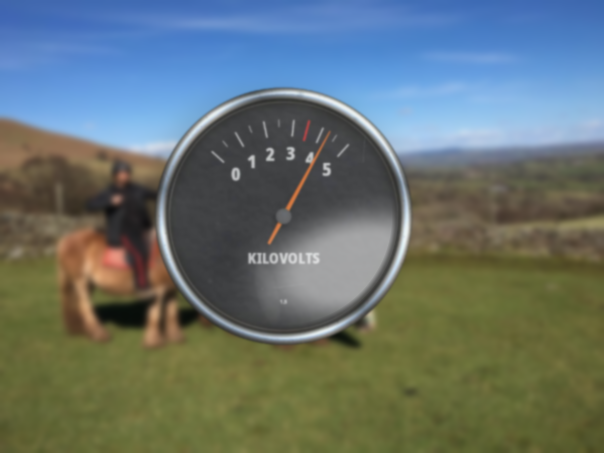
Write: 4.25kV
